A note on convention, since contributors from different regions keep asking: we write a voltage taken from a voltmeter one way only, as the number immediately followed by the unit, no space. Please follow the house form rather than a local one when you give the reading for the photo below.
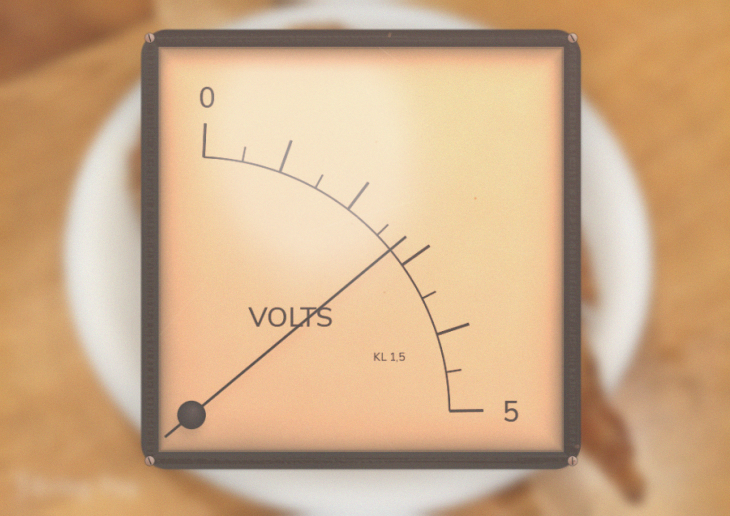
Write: 2.75V
